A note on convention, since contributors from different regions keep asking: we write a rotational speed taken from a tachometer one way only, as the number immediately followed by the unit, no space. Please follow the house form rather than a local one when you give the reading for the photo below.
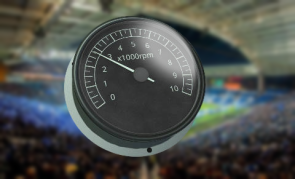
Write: 2750rpm
